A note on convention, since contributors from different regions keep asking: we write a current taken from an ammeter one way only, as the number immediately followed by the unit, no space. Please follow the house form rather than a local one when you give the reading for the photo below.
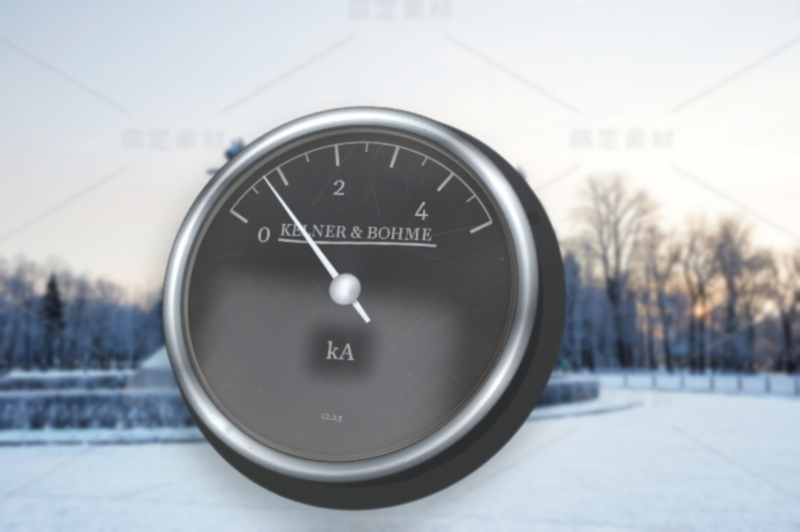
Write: 0.75kA
